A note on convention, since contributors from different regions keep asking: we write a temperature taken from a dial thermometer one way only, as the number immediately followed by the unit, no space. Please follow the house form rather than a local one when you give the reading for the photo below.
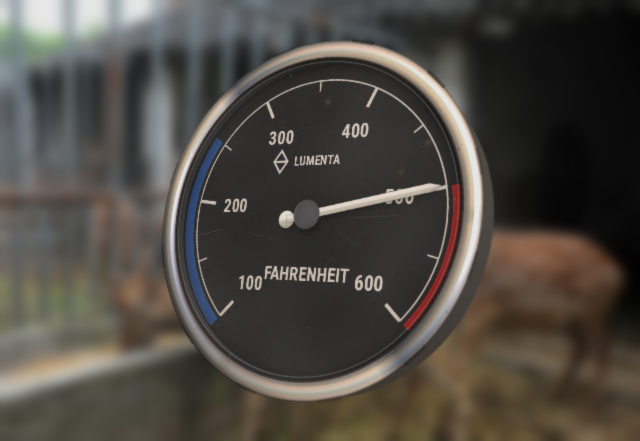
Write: 500°F
